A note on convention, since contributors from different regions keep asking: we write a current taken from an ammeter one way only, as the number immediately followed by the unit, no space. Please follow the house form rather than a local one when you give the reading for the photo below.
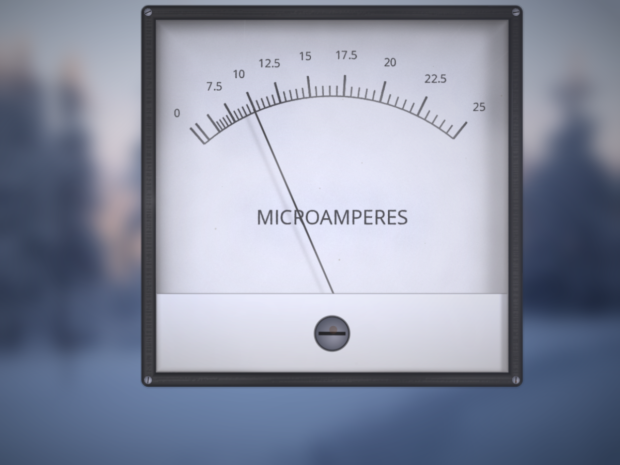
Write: 10µA
